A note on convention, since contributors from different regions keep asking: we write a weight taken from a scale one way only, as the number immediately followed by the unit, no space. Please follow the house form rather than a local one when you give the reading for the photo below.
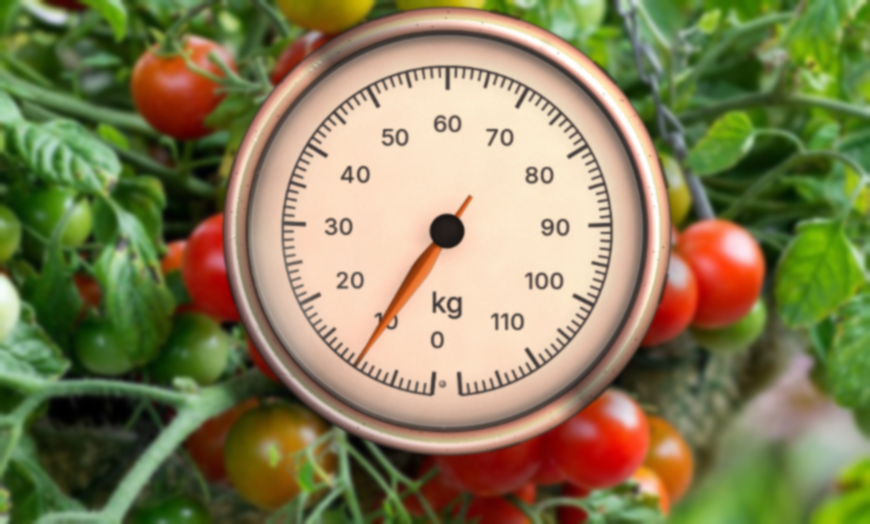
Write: 10kg
